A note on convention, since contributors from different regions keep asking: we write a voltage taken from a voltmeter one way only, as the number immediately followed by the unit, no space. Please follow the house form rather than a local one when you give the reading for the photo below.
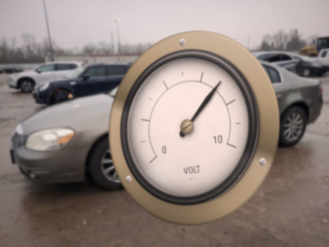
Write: 7V
